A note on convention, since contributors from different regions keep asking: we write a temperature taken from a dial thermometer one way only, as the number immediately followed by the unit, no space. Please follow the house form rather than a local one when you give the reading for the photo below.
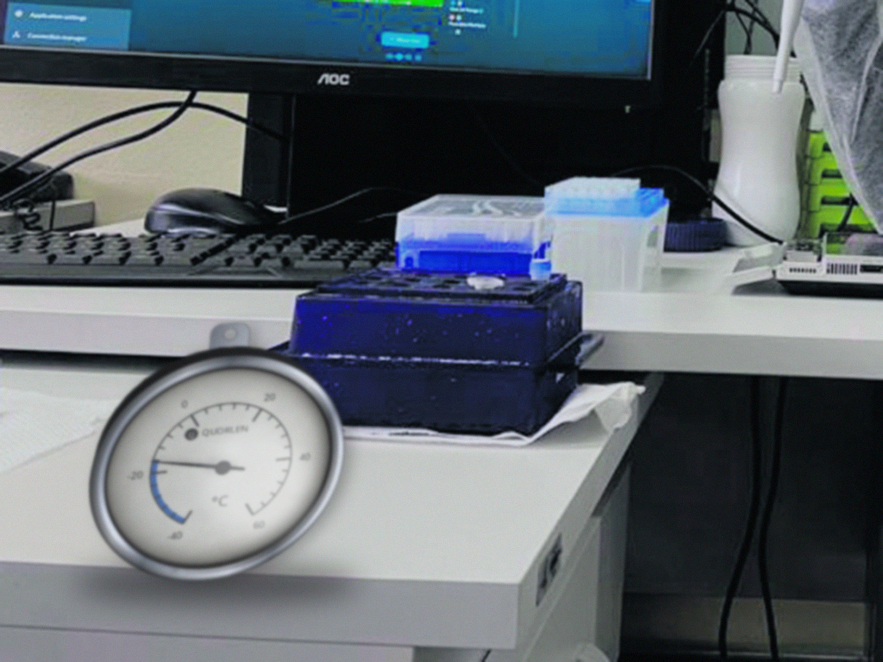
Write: -16°C
